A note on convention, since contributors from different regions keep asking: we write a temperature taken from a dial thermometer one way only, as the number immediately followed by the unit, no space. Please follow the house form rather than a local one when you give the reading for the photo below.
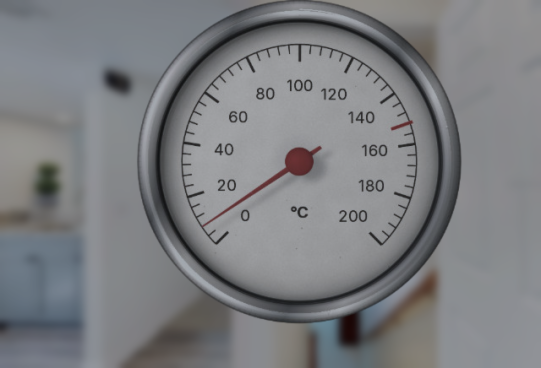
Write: 8°C
